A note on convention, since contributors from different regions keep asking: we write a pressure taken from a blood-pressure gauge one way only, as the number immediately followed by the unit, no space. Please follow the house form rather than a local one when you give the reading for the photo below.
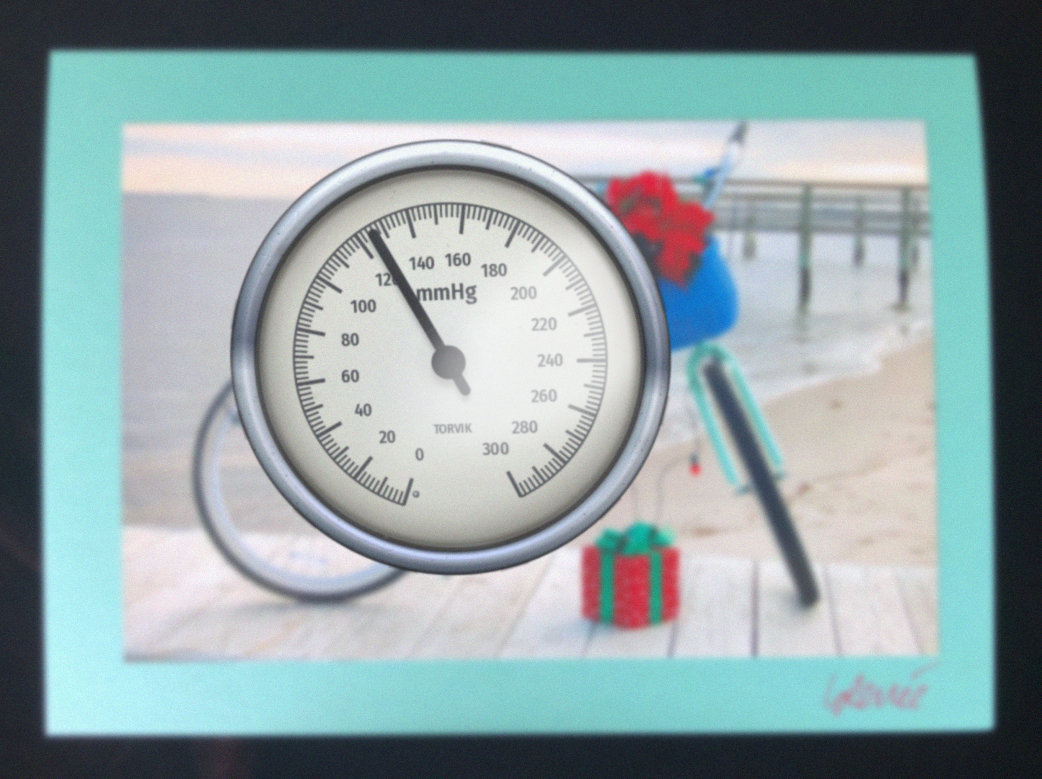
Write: 126mmHg
